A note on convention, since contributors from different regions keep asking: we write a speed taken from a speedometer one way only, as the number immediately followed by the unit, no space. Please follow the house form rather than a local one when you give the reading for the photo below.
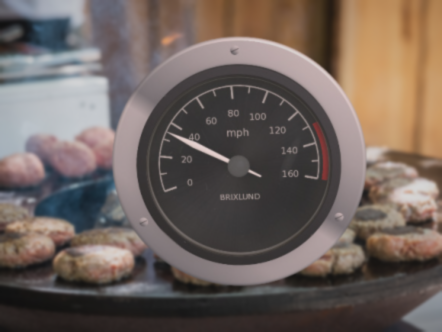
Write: 35mph
